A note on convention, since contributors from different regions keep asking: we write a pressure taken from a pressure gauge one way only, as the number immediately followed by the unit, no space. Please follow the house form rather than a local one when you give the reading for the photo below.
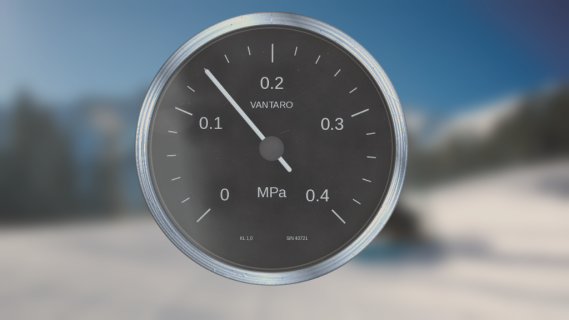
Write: 0.14MPa
